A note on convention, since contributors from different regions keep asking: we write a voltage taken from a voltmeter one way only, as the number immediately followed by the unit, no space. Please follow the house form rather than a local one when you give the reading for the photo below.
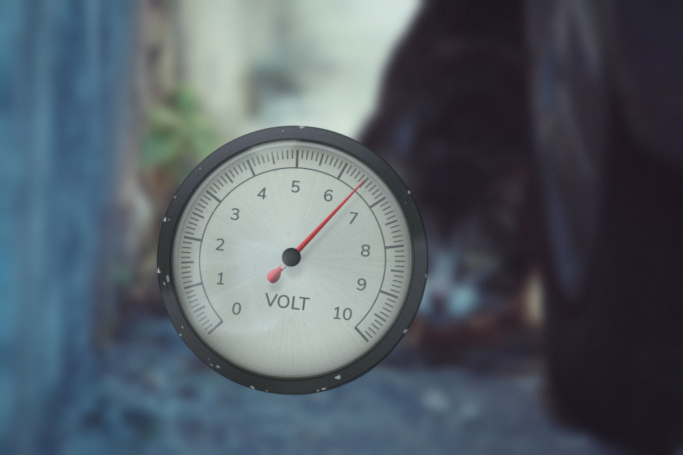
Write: 6.5V
